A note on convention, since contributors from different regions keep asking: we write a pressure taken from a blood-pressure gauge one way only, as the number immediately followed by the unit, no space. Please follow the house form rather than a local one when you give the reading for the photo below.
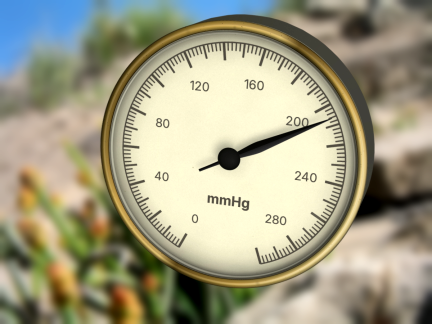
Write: 206mmHg
